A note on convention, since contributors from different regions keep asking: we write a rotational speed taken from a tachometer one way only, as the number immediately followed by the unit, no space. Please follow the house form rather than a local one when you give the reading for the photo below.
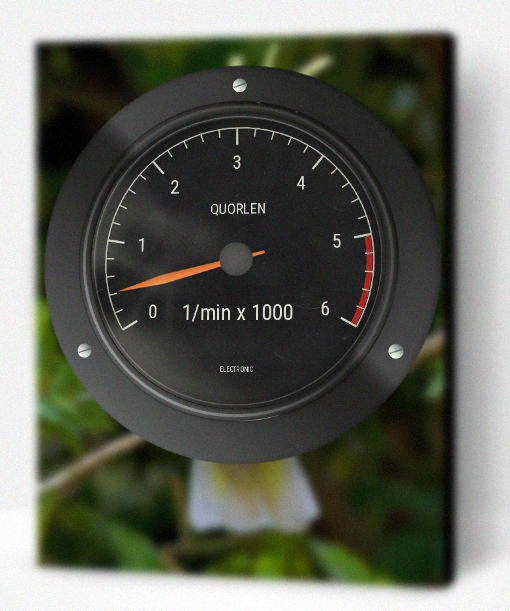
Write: 400rpm
